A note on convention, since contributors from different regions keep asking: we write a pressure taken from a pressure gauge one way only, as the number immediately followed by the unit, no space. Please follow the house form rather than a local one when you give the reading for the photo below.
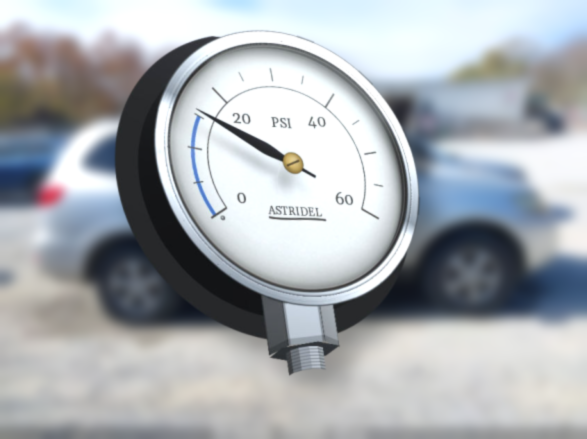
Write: 15psi
